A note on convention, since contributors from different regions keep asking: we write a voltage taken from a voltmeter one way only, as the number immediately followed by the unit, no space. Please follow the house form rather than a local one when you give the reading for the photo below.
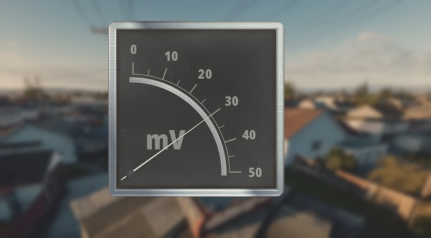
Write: 30mV
